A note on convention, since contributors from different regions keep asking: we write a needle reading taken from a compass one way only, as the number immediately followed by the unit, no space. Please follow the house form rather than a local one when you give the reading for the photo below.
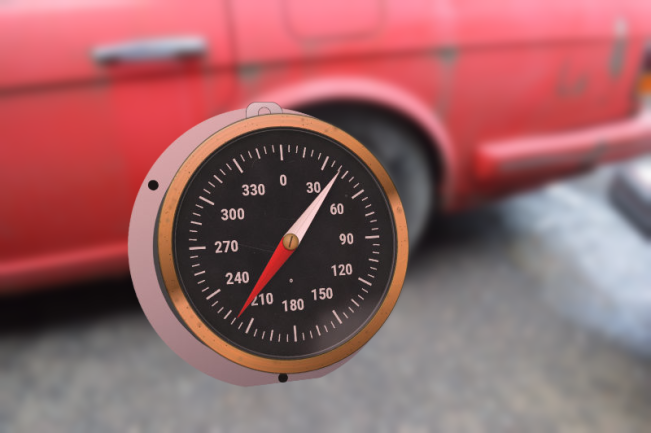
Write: 220°
